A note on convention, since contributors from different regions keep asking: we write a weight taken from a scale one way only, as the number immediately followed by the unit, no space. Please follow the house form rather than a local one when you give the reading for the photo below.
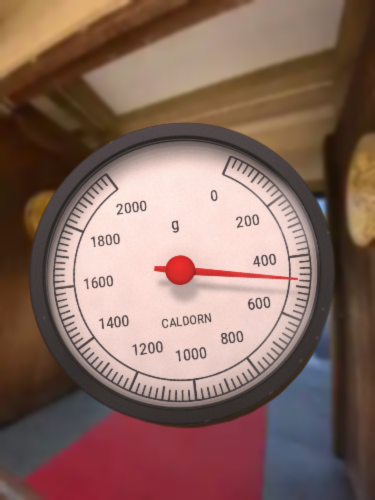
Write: 480g
